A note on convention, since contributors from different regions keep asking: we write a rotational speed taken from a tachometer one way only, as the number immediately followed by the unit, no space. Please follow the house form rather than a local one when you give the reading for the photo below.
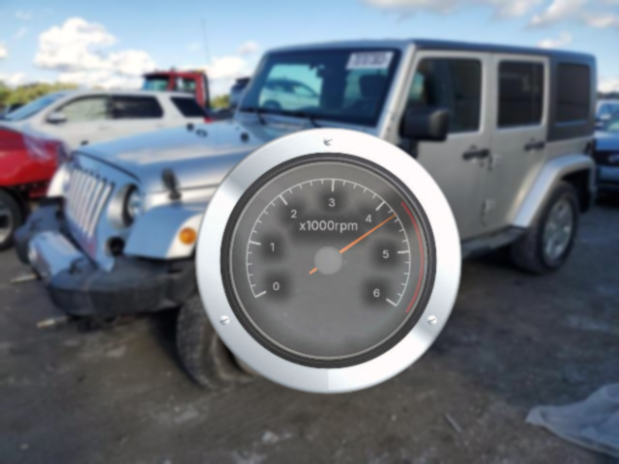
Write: 4300rpm
